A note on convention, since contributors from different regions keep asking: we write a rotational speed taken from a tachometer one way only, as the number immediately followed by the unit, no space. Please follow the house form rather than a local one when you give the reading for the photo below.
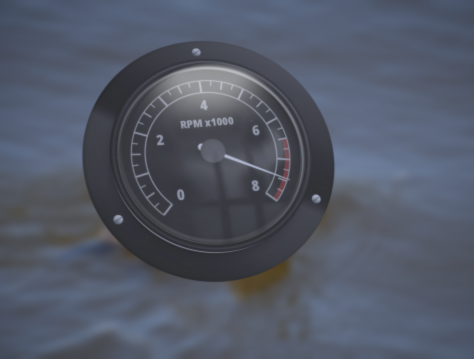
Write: 7500rpm
